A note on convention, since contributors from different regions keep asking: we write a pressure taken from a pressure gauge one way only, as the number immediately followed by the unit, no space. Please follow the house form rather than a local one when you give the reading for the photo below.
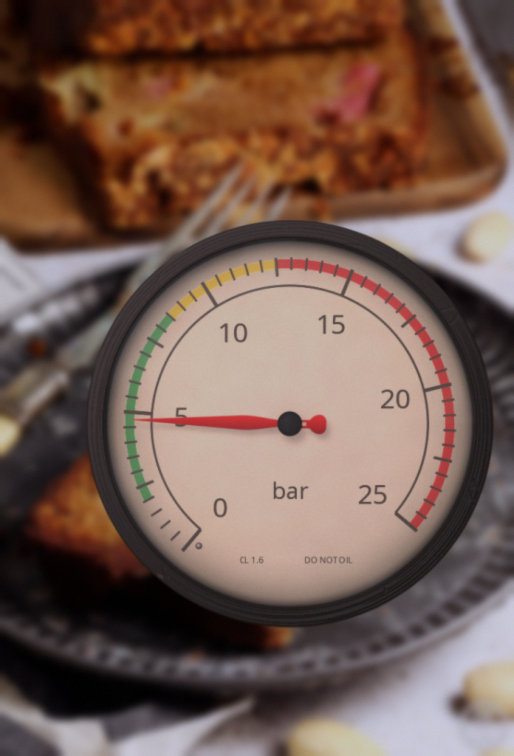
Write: 4.75bar
